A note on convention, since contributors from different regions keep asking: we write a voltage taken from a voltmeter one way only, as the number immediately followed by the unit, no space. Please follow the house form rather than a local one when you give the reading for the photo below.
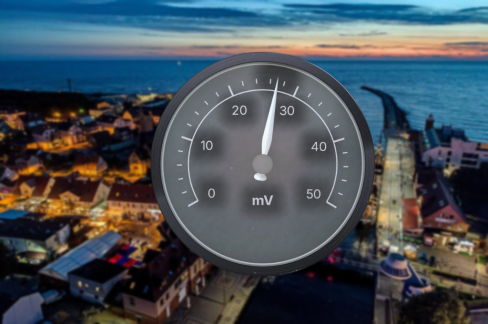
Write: 27mV
